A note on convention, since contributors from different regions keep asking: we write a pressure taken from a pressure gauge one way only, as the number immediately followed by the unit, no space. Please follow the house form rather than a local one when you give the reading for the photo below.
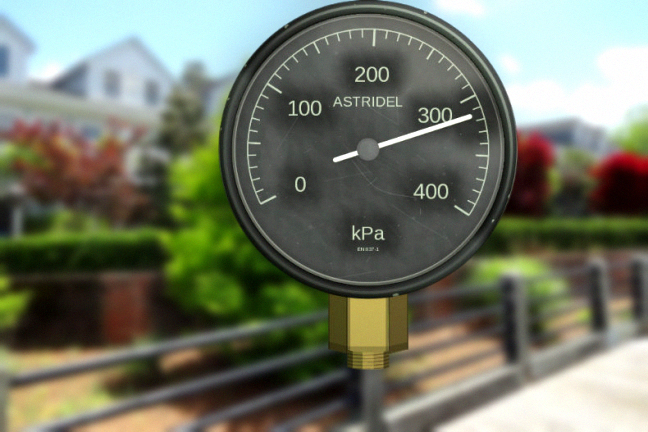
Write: 315kPa
